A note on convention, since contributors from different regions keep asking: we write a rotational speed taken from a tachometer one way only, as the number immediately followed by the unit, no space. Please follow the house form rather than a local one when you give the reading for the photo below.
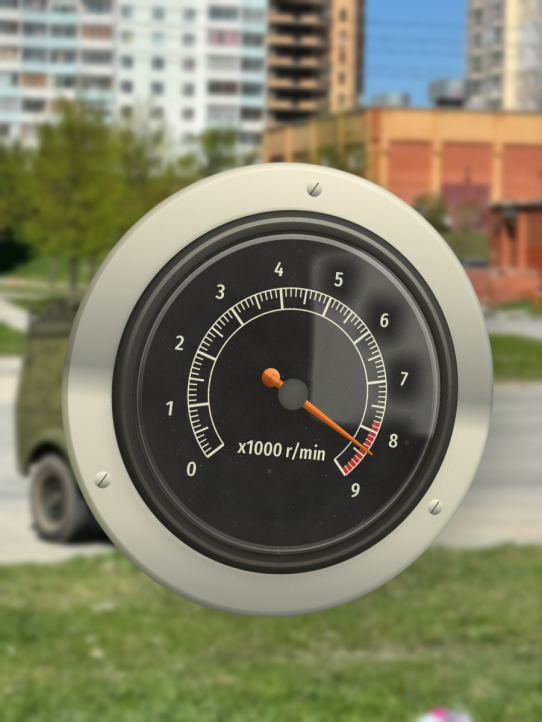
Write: 8400rpm
